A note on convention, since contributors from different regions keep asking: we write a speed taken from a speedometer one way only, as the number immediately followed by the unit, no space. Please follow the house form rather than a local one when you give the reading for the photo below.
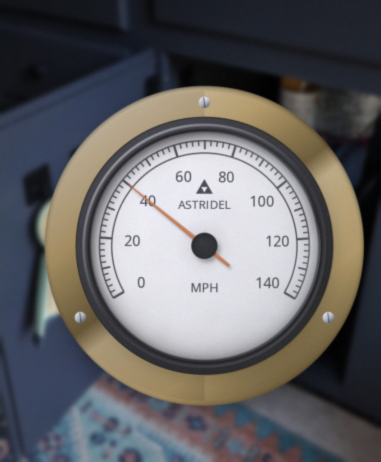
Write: 40mph
